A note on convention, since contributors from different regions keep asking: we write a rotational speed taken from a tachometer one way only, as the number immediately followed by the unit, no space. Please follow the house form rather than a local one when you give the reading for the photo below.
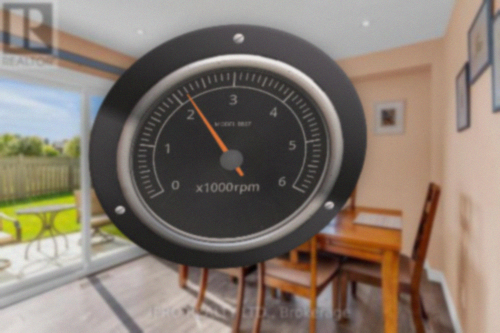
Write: 2200rpm
